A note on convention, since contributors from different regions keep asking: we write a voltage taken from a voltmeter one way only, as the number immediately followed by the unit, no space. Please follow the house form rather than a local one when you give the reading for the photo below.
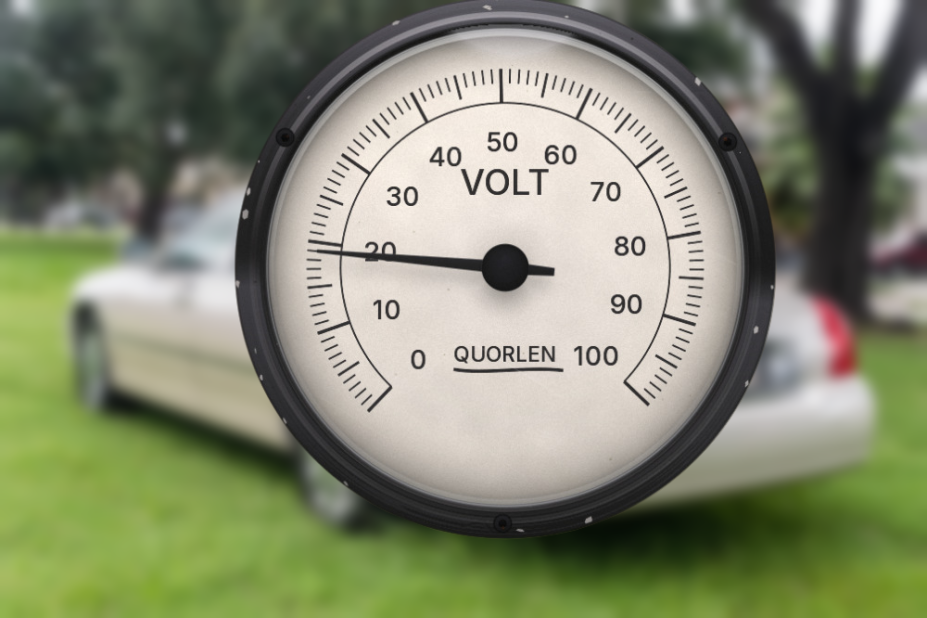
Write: 19V
